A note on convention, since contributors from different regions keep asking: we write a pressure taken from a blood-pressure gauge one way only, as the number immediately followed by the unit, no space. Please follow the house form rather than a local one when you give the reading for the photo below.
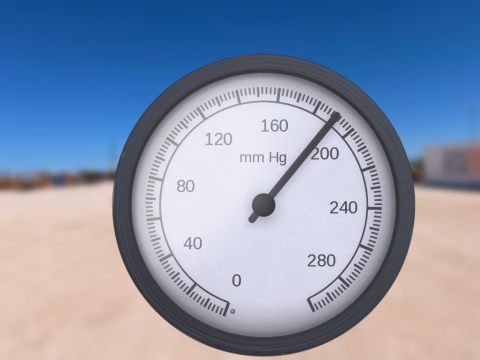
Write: 190mmHg
